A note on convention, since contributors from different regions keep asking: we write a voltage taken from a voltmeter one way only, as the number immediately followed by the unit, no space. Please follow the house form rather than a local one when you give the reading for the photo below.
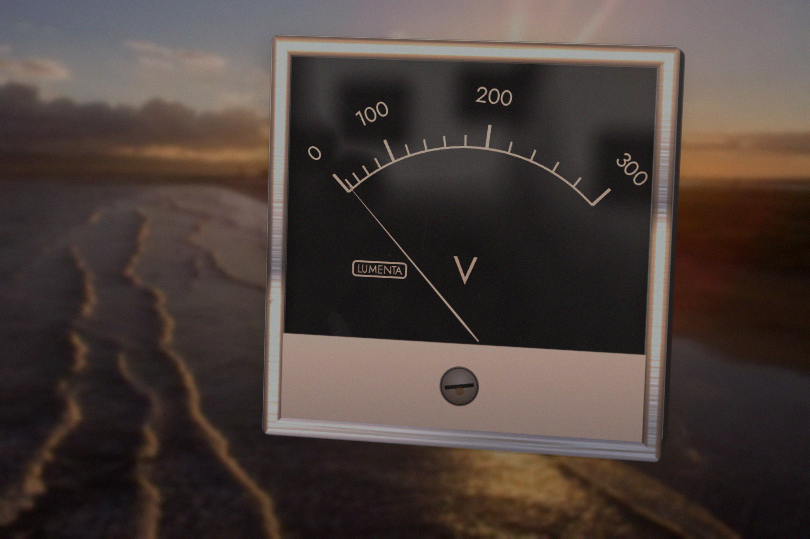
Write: 20V
